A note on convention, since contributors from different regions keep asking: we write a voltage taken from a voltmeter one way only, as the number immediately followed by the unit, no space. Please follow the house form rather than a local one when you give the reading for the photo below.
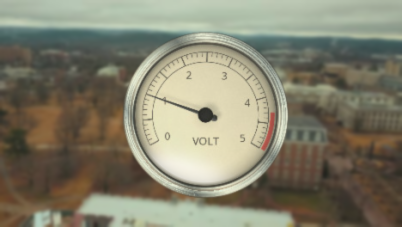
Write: 1V
